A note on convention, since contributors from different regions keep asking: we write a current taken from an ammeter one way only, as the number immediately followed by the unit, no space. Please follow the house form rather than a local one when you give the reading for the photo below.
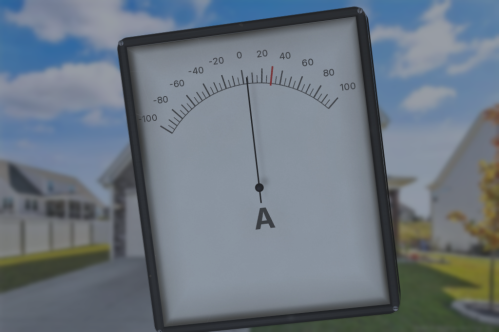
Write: 5A
